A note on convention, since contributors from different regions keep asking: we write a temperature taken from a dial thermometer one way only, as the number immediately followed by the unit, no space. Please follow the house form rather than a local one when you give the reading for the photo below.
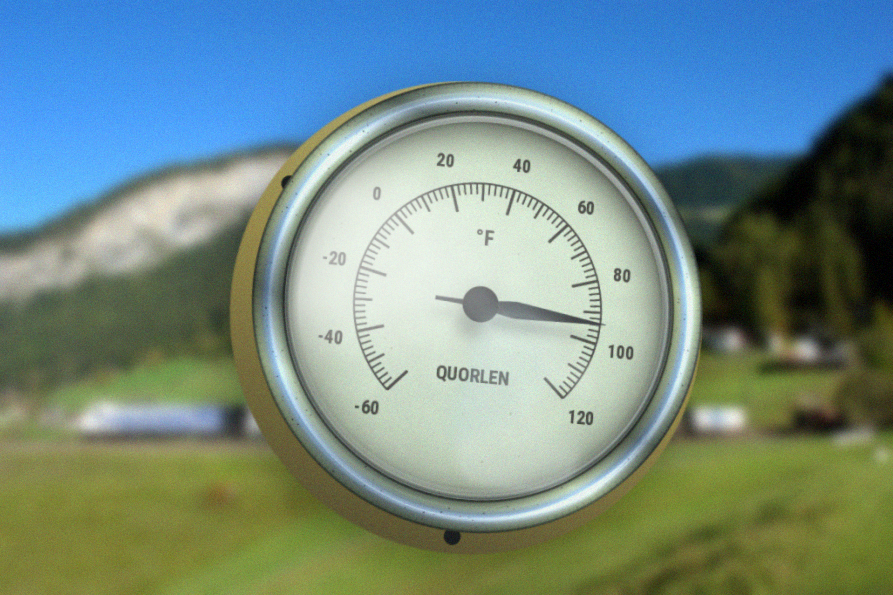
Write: 94°F
